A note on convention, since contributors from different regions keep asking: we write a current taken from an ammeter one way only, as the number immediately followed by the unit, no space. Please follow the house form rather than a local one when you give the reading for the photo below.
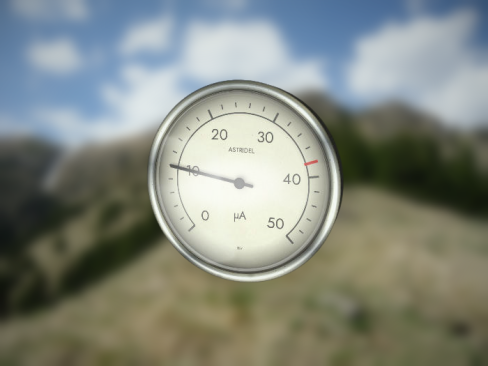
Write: 10µA
